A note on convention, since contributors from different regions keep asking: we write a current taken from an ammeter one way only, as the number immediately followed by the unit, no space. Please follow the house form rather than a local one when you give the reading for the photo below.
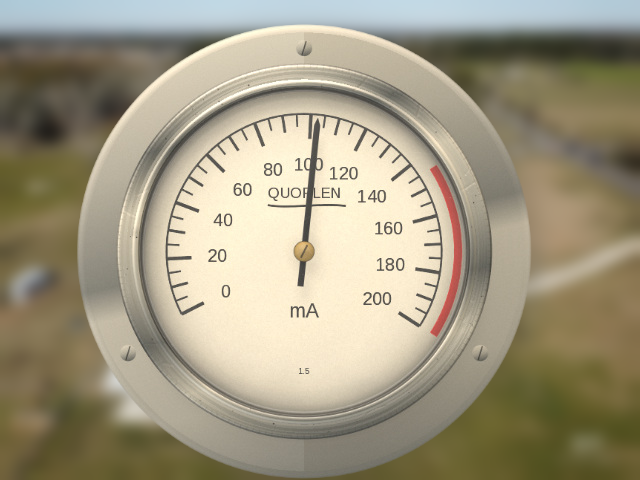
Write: 102.5mA
